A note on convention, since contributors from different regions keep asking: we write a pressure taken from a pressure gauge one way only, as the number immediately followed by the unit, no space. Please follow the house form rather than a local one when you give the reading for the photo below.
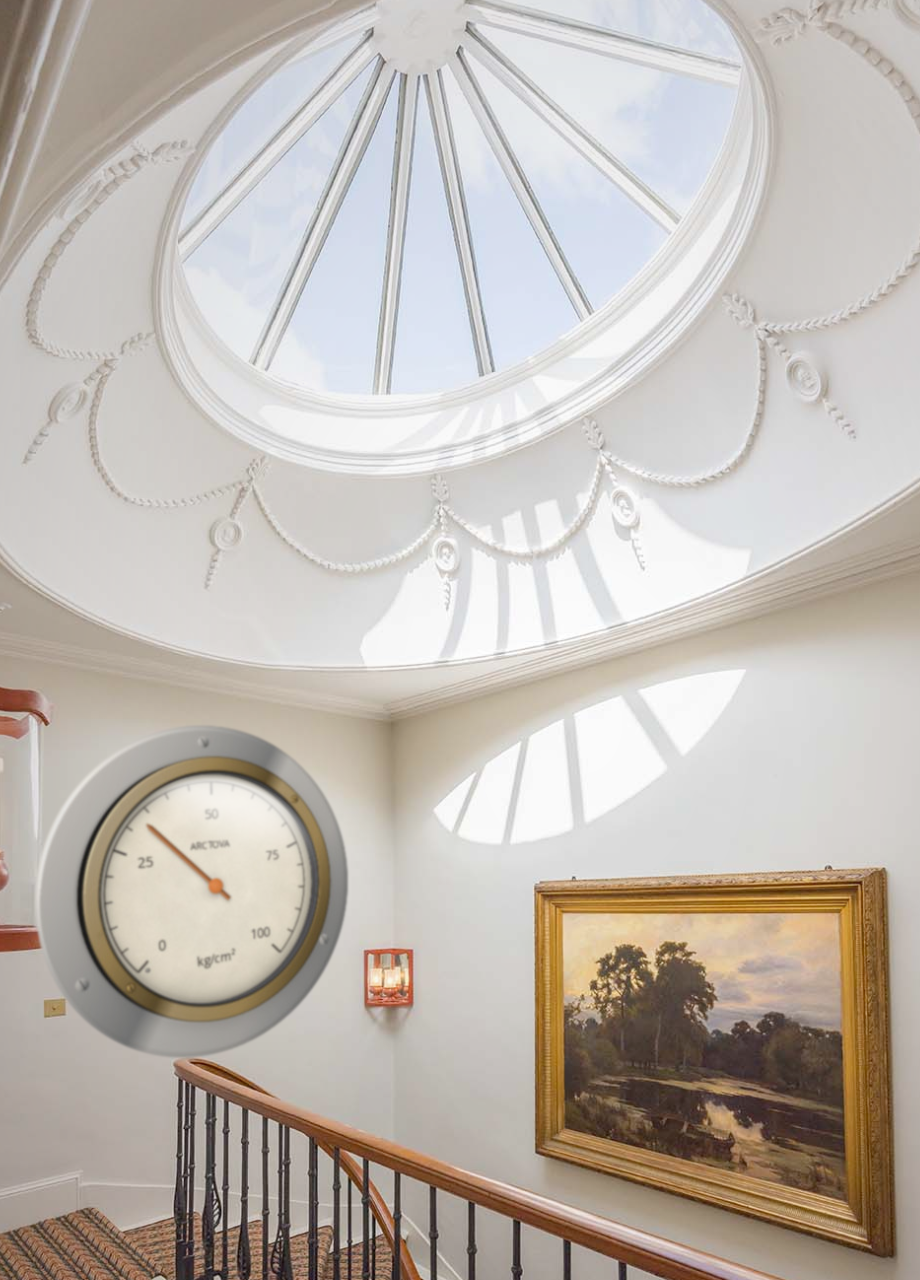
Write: 32.5kg/cm²
